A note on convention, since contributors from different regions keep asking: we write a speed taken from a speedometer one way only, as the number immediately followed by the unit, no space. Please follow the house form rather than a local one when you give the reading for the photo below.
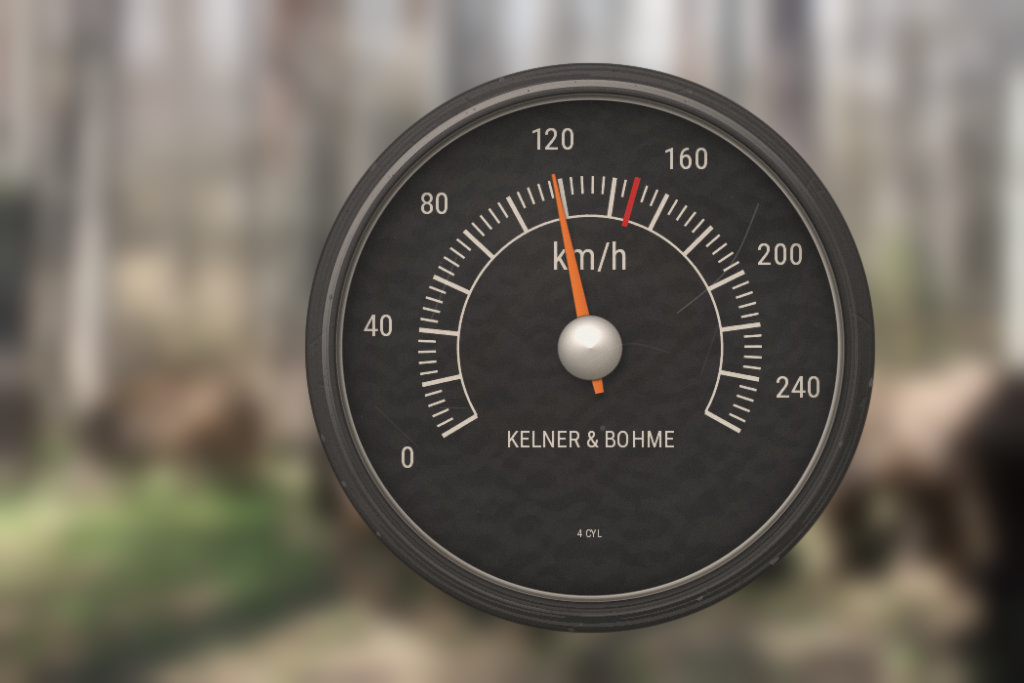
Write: 118km/h
